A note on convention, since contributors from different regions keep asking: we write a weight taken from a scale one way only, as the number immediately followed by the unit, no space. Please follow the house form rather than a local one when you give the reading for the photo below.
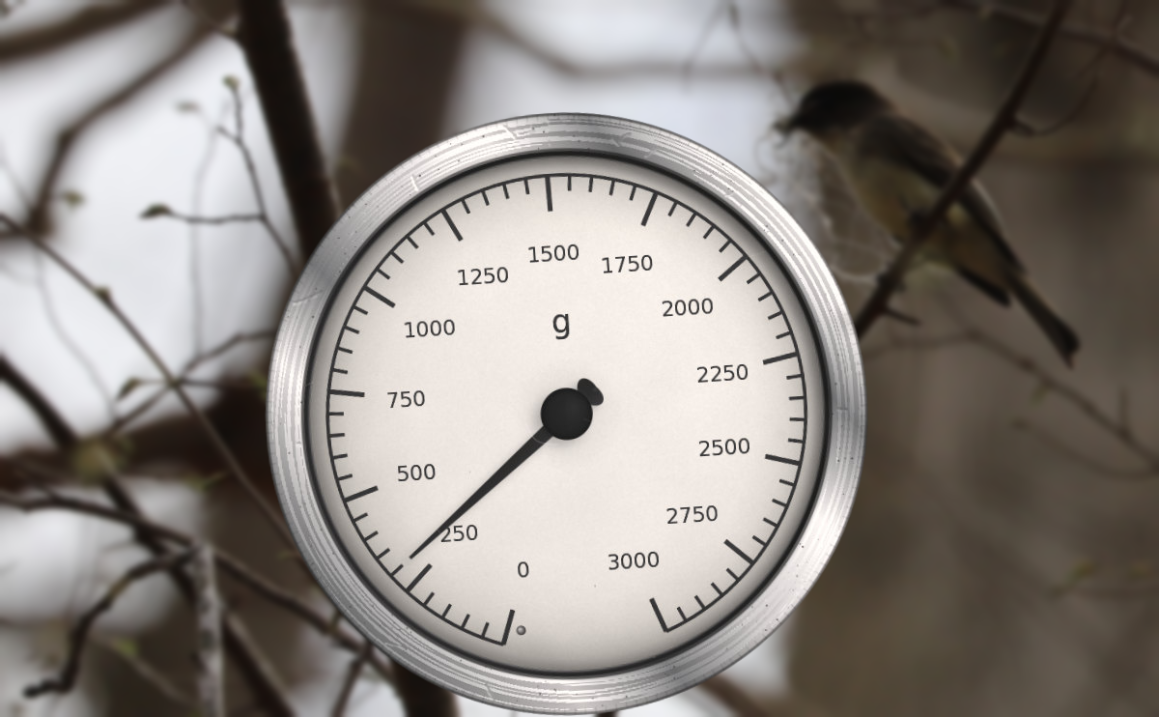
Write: 300g
